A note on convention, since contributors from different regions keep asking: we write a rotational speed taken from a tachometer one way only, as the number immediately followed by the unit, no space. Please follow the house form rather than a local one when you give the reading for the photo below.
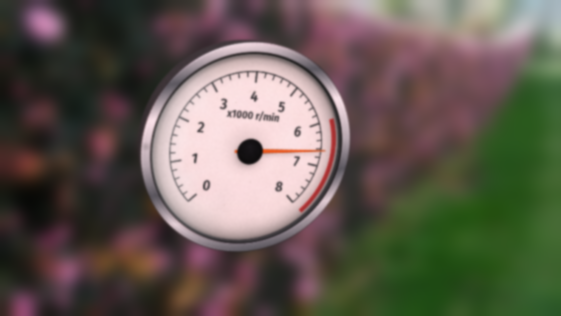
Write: 6600rpm
